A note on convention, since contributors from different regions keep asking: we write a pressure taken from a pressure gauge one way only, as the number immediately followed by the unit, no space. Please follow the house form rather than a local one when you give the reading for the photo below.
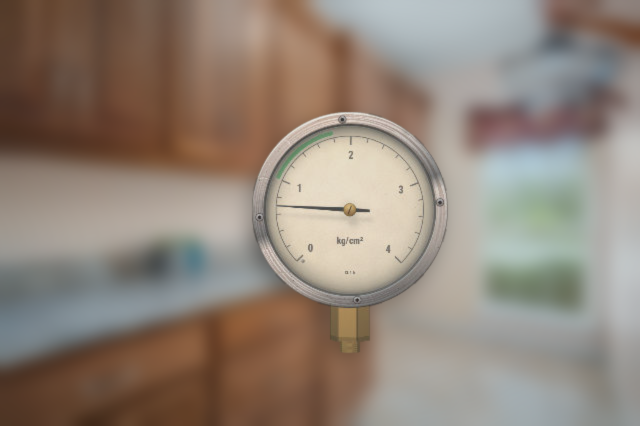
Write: 0.7kg/cm²
